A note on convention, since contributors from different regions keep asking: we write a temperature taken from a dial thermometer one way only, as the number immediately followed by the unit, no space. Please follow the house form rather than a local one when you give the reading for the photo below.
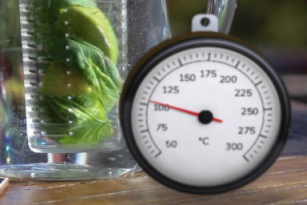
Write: 105°C
